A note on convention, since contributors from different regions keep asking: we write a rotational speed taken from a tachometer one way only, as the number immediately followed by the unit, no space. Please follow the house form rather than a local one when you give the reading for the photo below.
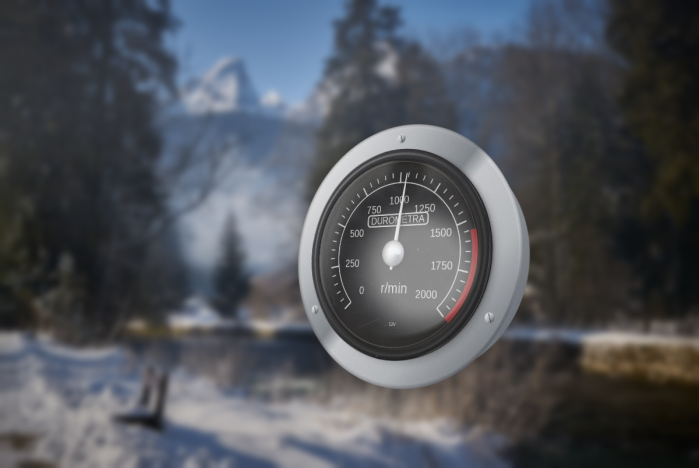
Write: 1050rpm
